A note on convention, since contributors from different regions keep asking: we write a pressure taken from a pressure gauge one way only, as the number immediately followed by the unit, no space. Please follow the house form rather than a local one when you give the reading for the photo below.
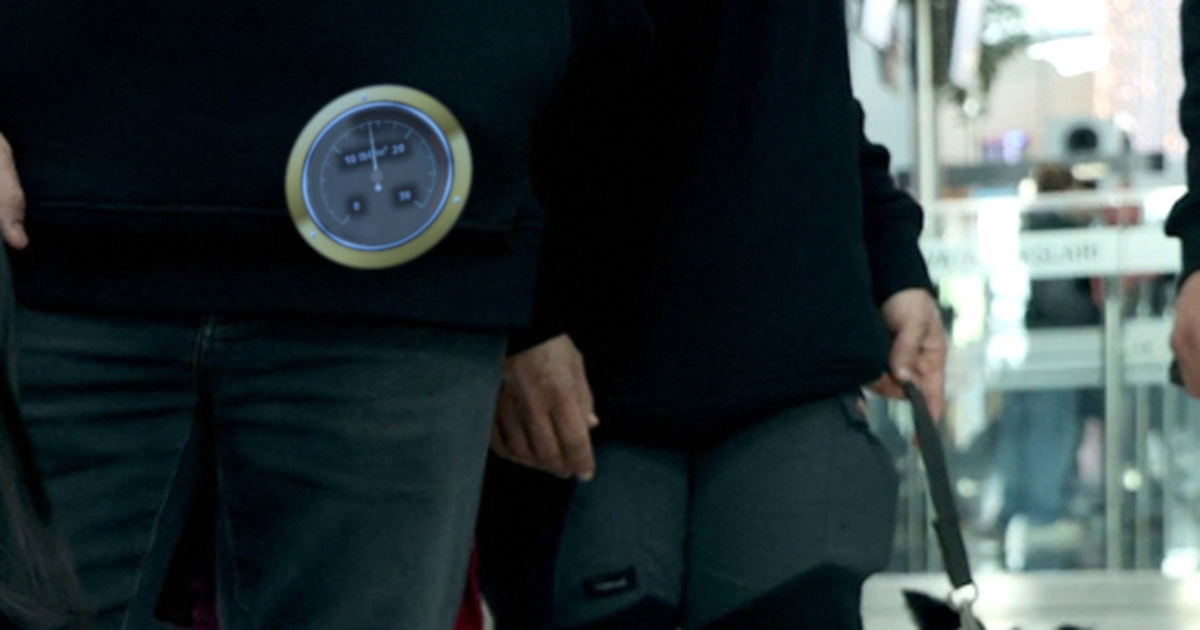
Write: 15psi
